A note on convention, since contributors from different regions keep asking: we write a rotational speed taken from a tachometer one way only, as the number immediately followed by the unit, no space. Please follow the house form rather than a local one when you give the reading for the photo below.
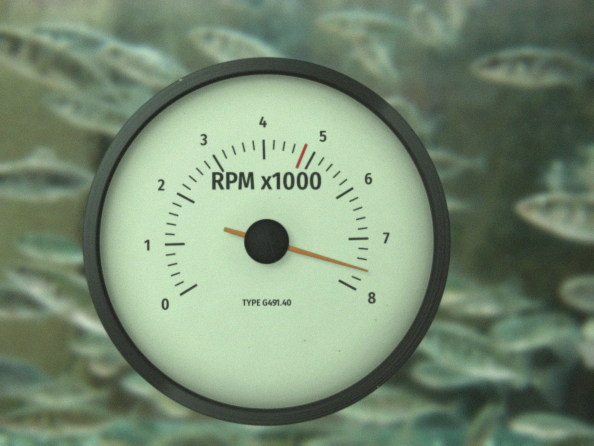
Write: 7600rpm
